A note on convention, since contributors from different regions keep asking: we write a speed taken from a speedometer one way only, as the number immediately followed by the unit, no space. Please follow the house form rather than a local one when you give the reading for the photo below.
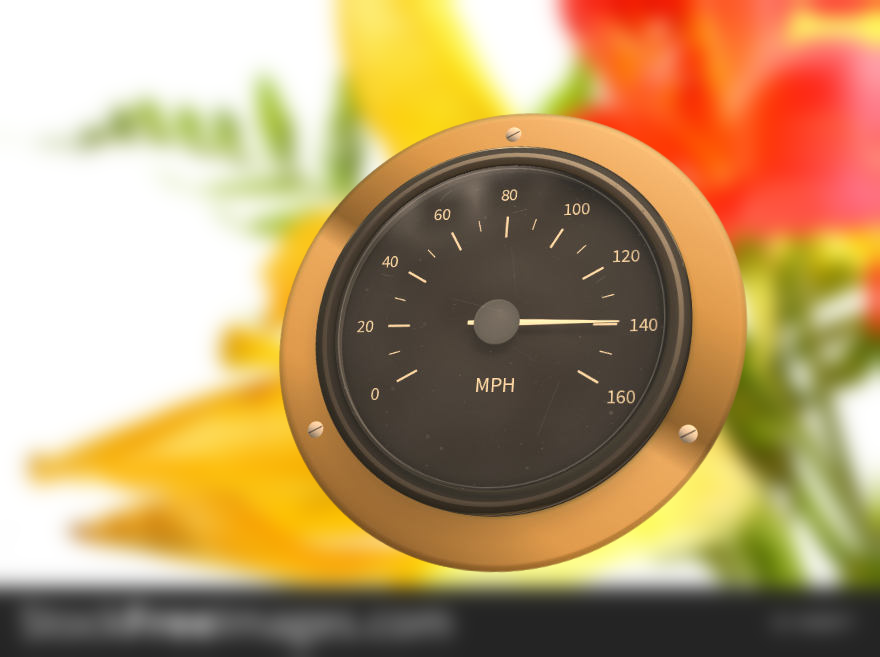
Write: 140mph
